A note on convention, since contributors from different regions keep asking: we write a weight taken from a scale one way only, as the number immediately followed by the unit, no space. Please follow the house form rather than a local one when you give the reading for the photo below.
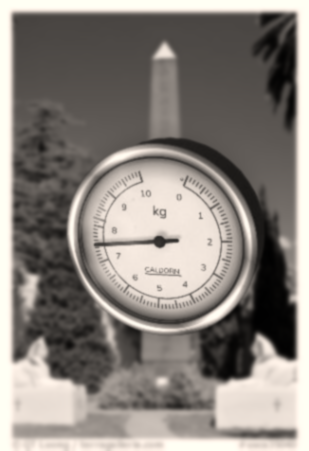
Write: 7.5kg
